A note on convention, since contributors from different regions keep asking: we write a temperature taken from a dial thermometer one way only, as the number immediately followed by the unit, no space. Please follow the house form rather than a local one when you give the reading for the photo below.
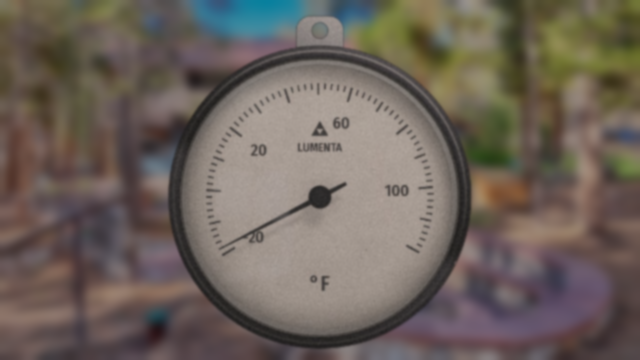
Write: -18°F
